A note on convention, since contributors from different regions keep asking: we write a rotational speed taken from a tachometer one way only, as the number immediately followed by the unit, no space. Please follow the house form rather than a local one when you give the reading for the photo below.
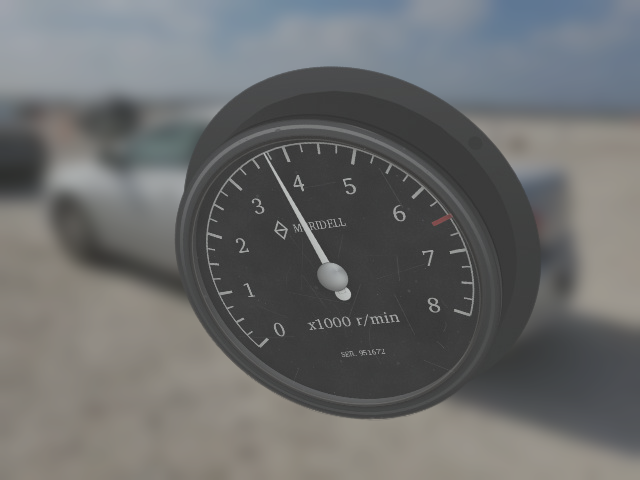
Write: 3750rpm
